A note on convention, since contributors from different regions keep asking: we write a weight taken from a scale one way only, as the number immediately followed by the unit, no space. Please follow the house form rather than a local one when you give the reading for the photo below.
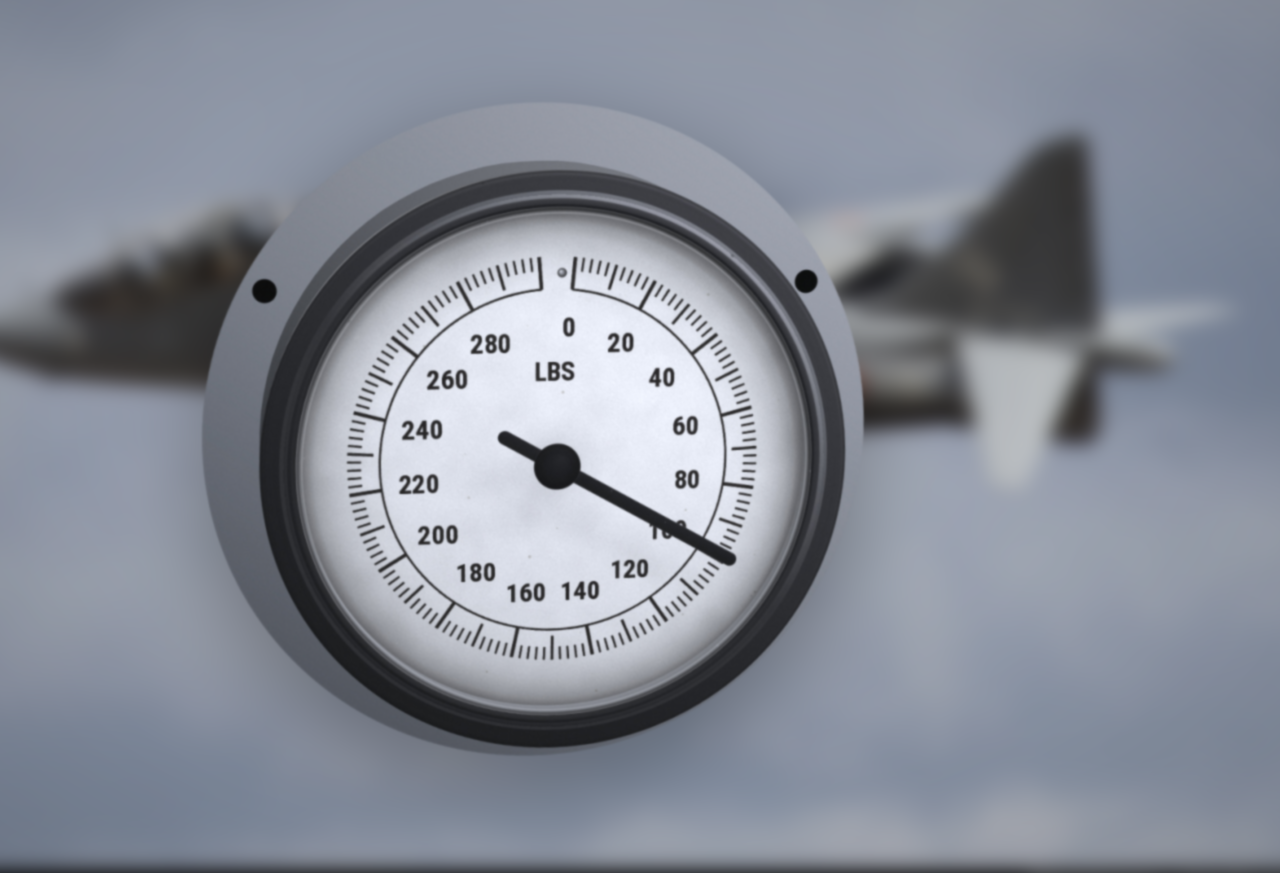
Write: 98lb
